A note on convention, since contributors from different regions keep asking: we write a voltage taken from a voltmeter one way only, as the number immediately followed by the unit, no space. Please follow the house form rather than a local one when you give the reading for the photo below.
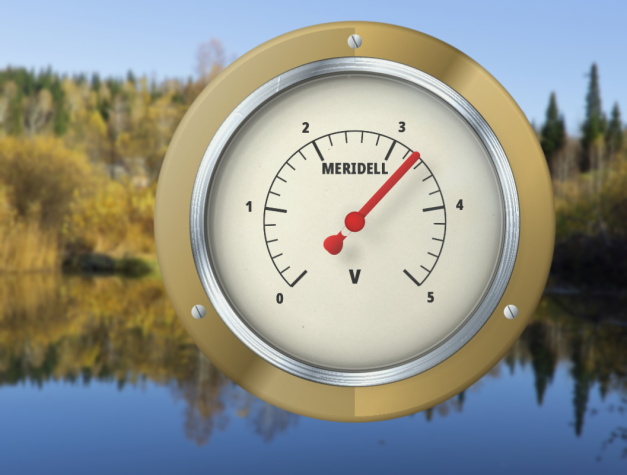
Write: 3.3V
